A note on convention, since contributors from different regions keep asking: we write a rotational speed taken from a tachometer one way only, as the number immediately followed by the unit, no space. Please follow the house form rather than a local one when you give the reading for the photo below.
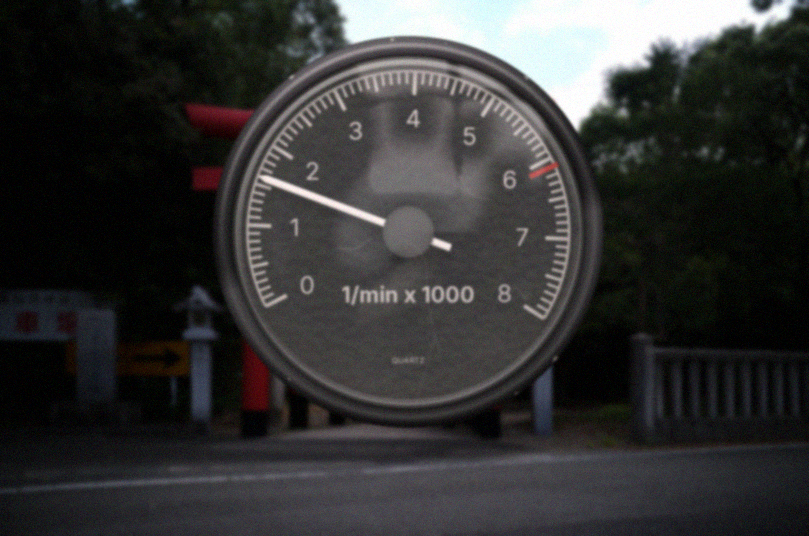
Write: 1600rpm
